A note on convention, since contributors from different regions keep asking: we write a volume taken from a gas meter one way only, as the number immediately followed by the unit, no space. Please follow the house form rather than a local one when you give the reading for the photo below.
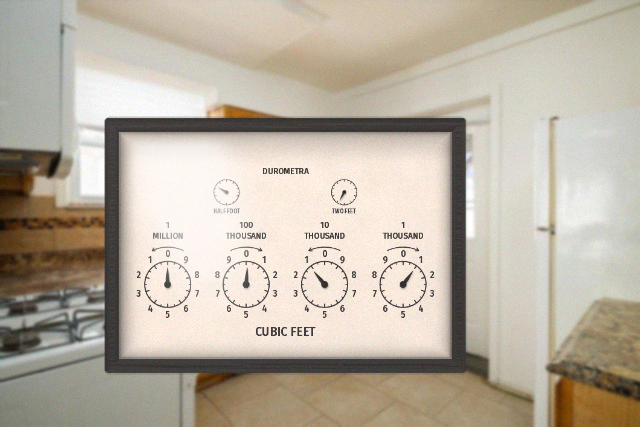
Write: 1100ft³
